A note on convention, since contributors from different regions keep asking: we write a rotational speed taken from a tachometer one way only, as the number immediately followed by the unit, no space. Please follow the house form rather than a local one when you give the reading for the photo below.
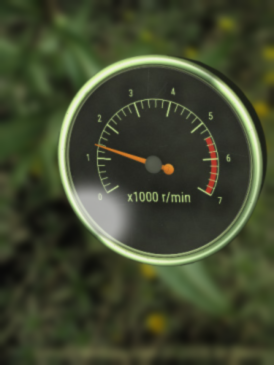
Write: 1400rpm
